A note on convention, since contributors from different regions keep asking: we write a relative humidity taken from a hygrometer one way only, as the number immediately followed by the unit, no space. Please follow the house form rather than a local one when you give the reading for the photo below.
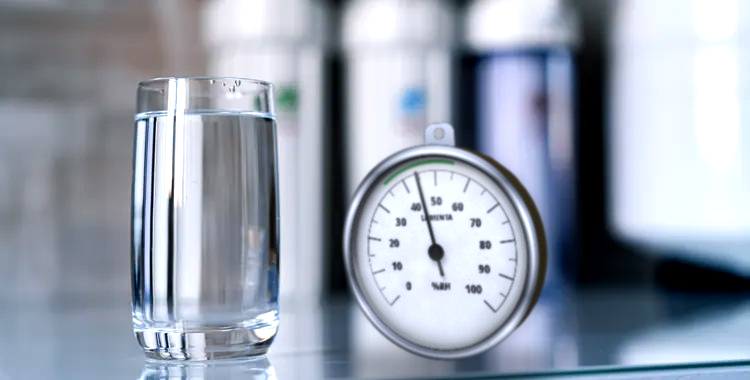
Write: 45%
